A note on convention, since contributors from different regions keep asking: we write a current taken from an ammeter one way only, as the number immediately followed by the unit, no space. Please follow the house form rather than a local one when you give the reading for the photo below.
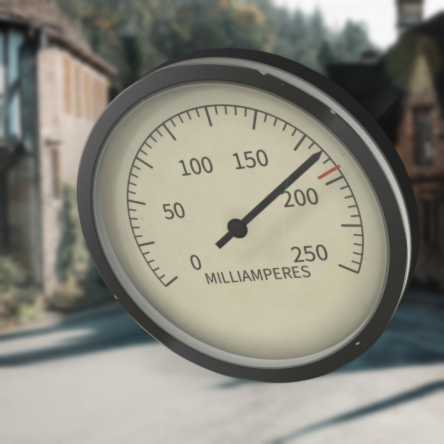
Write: 185mA
